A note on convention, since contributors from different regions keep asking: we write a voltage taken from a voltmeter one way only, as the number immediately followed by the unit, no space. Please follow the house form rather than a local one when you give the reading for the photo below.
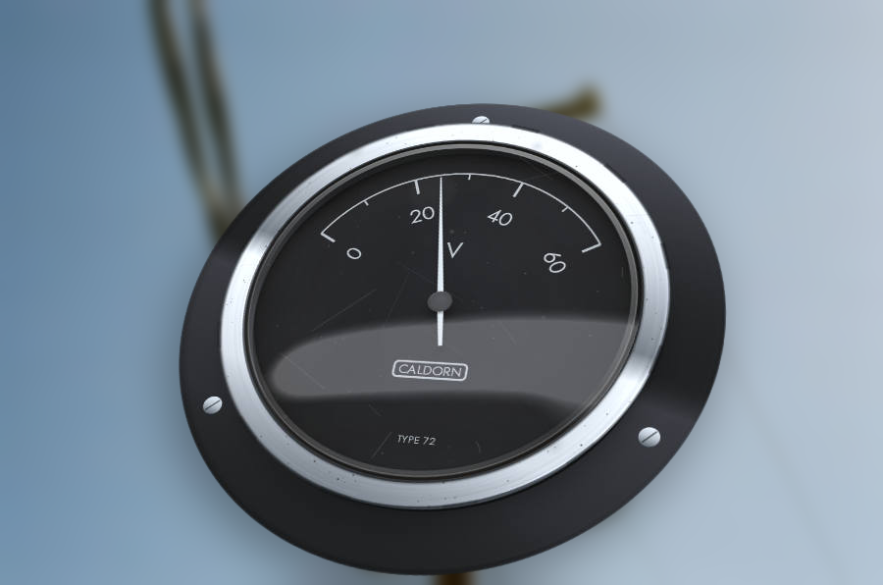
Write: 25V
